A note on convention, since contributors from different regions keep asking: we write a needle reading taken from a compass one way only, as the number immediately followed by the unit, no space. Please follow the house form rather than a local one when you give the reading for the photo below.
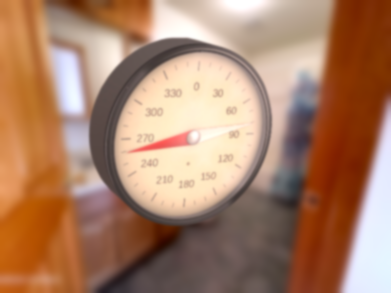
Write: 260°
